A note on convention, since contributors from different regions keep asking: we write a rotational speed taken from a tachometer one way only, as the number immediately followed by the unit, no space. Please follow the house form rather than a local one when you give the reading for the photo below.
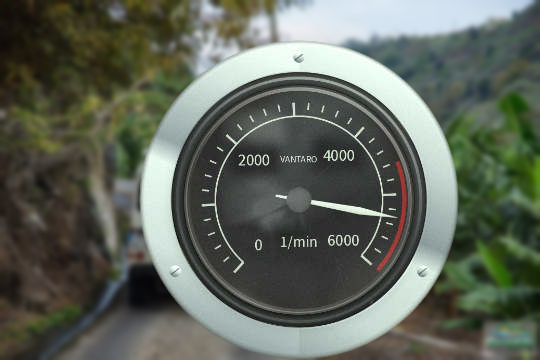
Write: 5300rpm
